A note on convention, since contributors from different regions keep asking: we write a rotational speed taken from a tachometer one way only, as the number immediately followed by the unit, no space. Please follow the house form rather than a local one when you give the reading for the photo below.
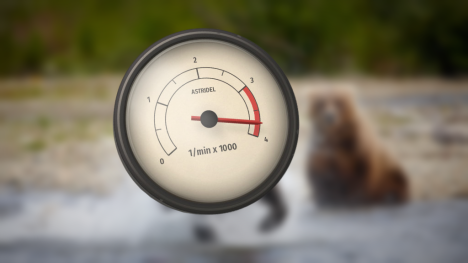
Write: 3750rpm
